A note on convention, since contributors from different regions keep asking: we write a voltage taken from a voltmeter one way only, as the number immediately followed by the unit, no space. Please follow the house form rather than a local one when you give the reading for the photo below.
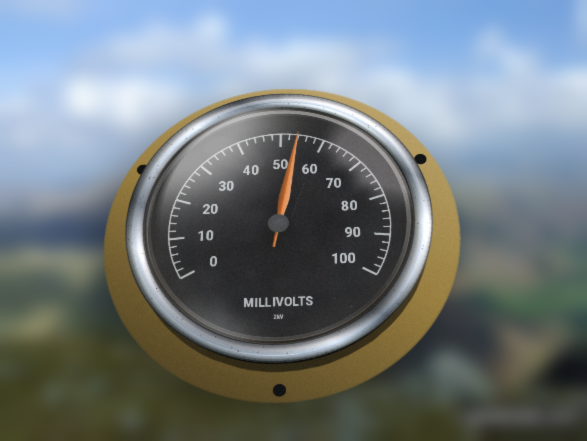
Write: 54mV
